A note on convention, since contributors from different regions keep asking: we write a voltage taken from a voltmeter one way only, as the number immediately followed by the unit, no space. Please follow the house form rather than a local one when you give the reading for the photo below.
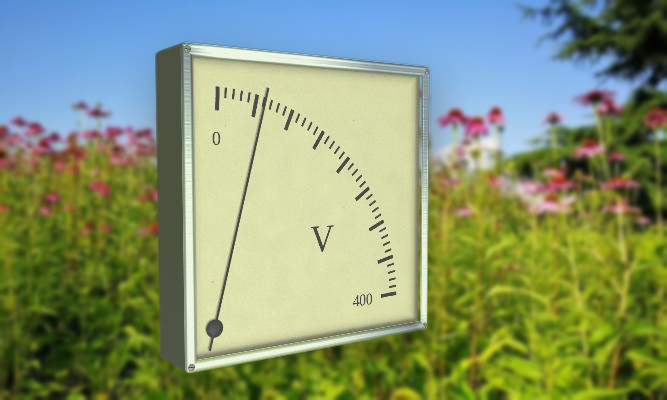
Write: 60V
